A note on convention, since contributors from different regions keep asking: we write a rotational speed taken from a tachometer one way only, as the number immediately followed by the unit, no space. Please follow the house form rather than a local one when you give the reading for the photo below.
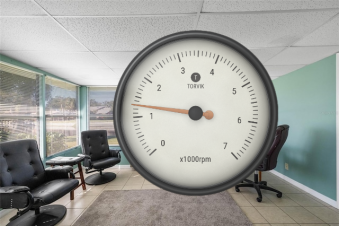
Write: 1300rpm
